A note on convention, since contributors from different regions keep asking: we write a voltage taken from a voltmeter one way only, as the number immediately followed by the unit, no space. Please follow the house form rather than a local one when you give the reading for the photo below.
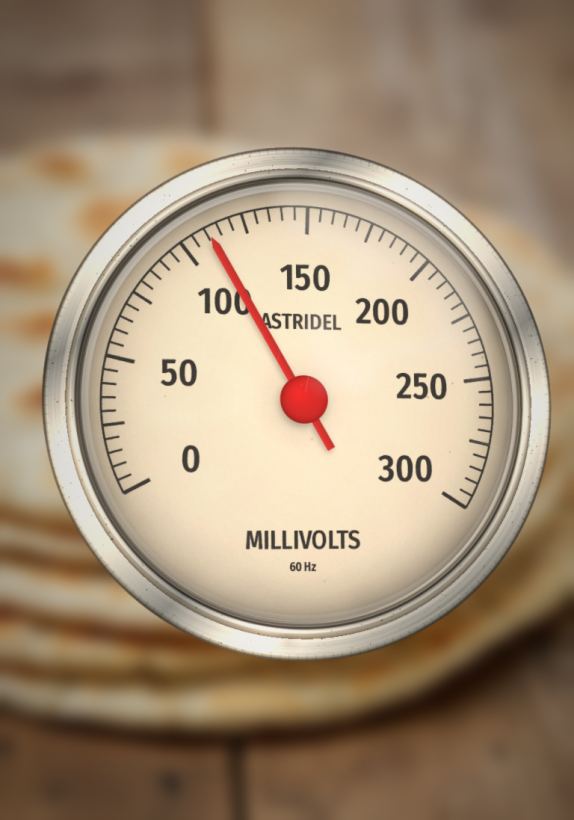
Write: 110mV
